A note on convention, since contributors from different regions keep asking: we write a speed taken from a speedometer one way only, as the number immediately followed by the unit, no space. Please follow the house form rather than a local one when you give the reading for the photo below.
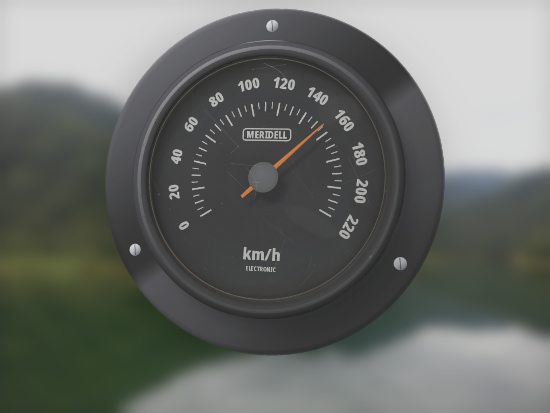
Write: 155km/h
